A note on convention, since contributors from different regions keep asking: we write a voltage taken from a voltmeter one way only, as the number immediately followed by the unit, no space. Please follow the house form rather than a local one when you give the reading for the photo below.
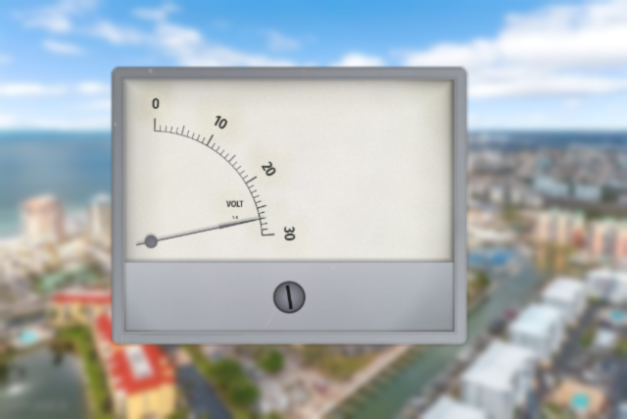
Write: 27V
